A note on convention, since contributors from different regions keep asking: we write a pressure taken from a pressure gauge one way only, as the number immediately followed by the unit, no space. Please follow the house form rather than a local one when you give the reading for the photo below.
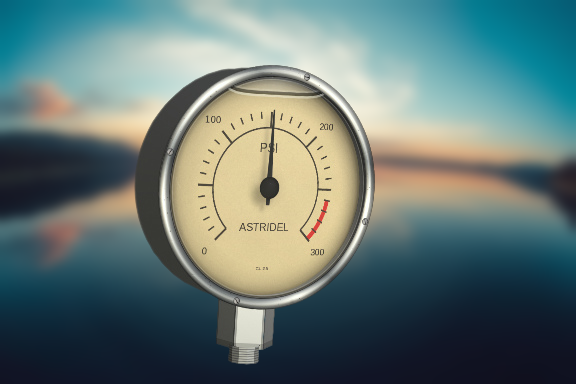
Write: 150psi
